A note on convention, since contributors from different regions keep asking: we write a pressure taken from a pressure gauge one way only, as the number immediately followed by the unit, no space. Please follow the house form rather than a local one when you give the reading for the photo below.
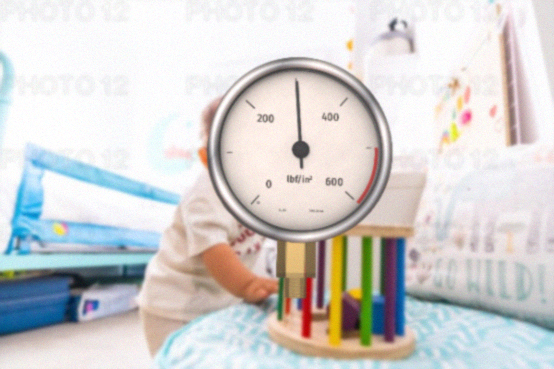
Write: 300psi
